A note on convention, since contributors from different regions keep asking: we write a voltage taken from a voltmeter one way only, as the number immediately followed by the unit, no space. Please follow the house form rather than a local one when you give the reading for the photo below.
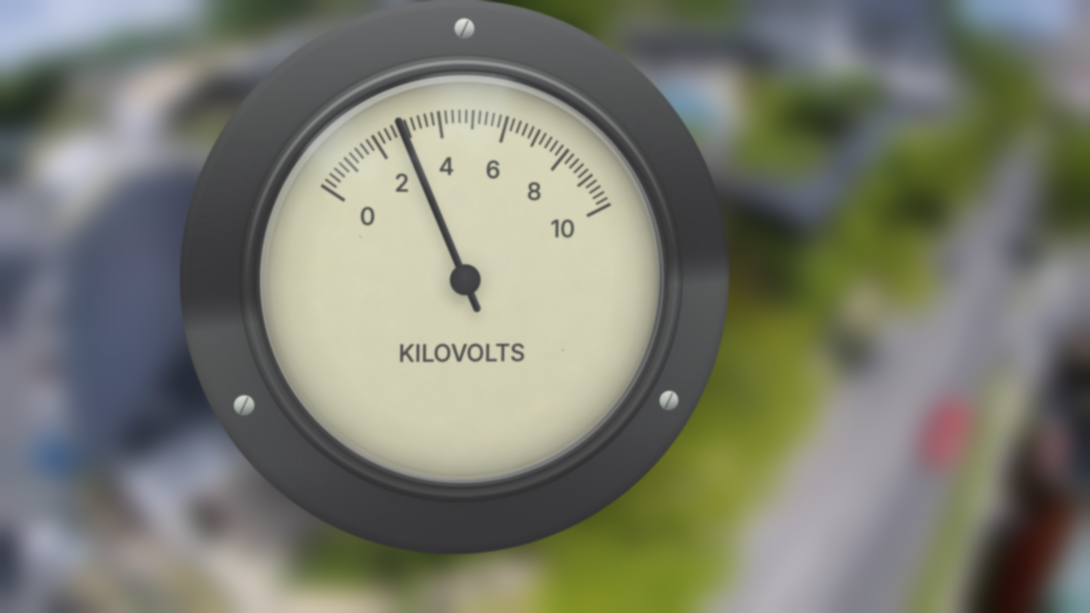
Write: 2.8kV
